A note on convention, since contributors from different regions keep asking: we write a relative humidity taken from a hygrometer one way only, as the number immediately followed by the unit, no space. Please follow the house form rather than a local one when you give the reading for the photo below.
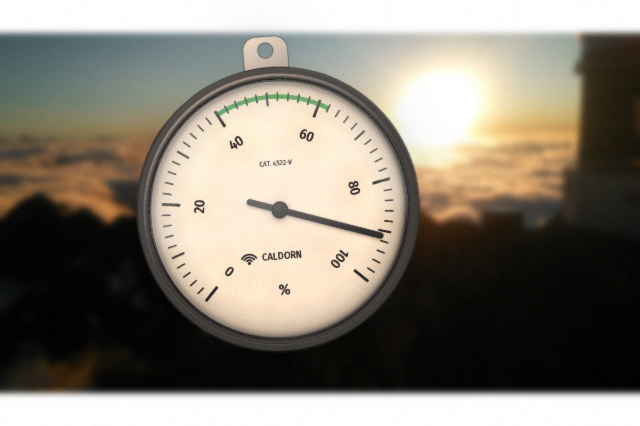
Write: 91%
